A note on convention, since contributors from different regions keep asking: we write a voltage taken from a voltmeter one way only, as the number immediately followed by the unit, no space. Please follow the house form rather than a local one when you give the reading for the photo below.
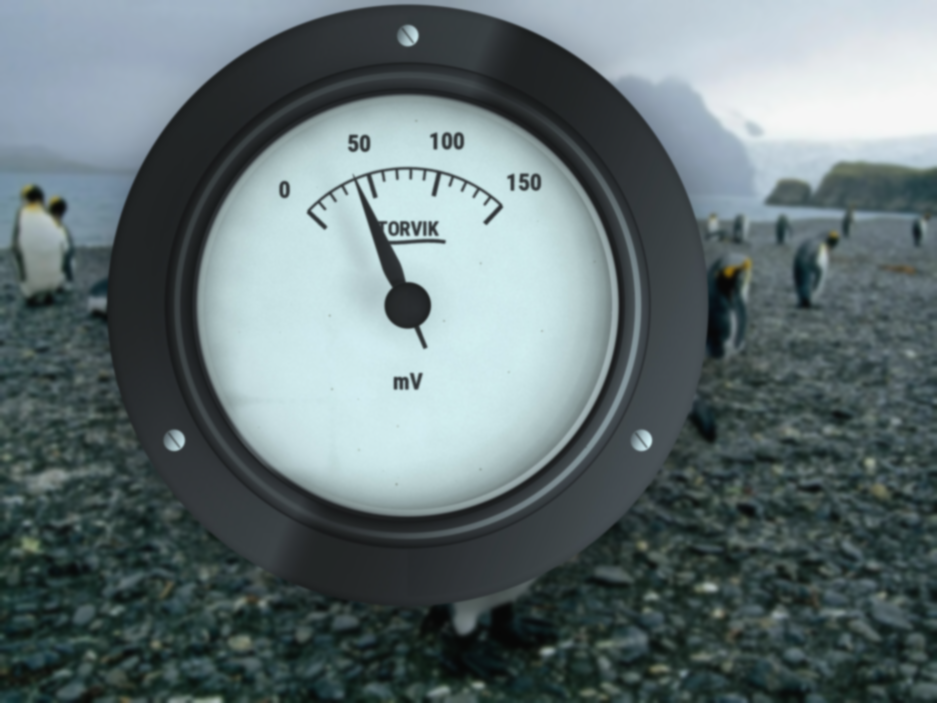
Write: 40mV
